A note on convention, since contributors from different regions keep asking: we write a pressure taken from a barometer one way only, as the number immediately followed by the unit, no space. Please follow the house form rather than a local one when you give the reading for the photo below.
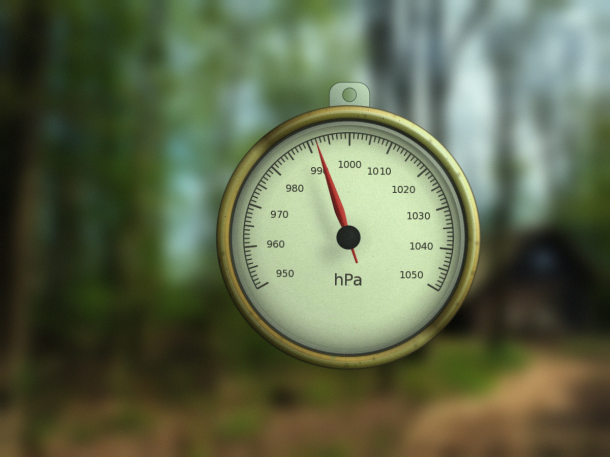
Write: 992hPa
